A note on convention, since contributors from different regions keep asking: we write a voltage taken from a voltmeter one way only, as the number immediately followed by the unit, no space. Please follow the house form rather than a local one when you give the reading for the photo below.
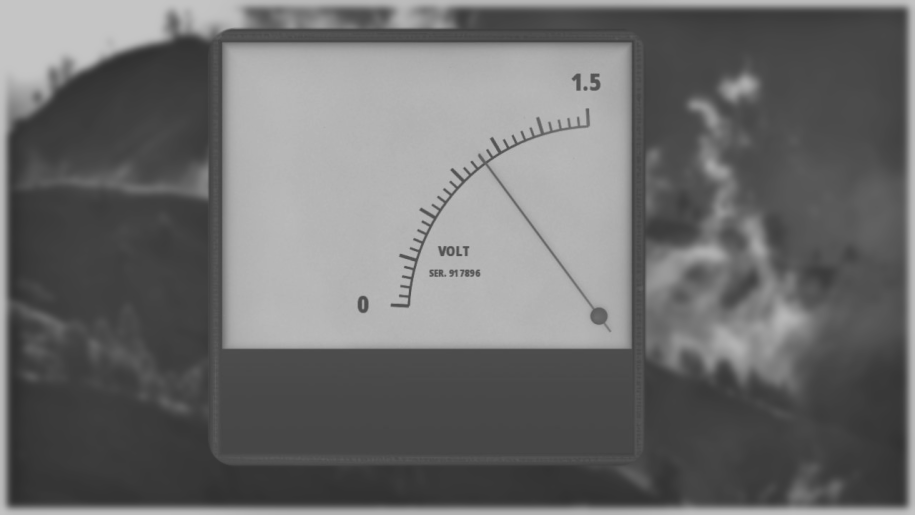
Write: 0.9V
